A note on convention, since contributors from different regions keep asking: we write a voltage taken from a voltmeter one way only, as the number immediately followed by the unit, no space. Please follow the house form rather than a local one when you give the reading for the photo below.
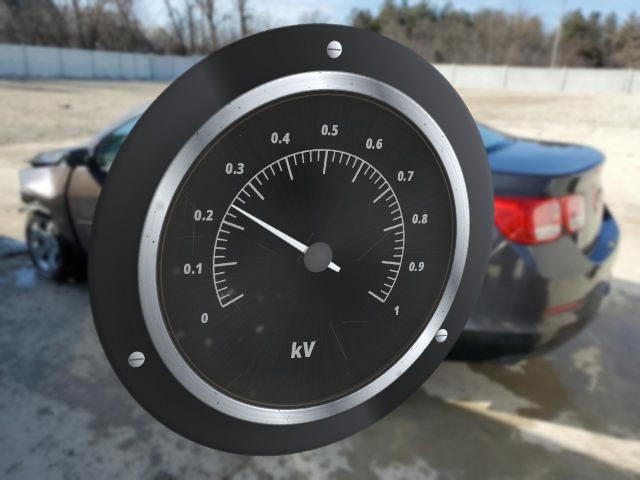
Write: 0.24kV
